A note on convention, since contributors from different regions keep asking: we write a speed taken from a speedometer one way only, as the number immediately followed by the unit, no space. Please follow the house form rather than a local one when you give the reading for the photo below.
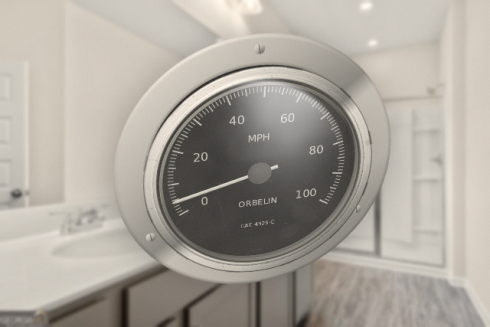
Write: 5mph
